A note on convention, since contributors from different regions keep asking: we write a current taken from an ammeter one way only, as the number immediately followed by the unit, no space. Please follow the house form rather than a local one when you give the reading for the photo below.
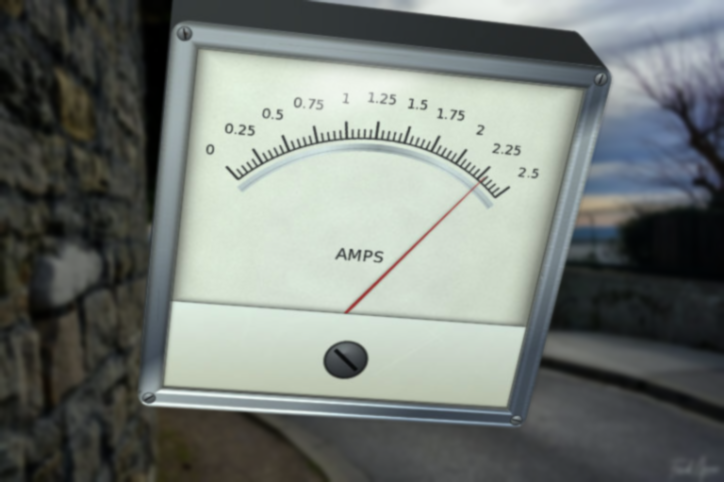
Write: 2.25A
